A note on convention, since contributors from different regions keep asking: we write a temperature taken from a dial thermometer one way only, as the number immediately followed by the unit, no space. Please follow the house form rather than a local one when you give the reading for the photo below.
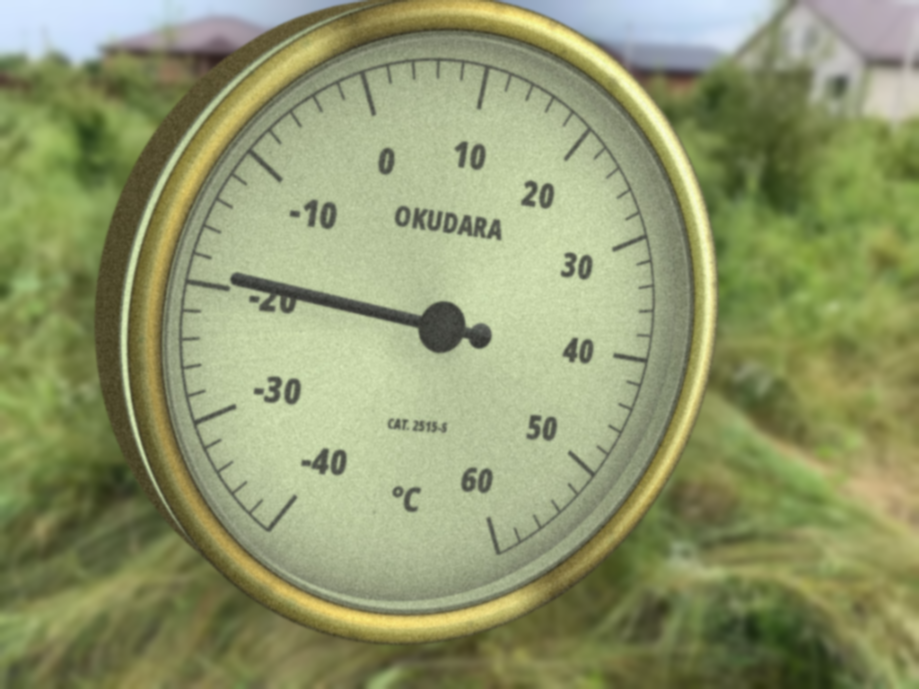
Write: -19°C
